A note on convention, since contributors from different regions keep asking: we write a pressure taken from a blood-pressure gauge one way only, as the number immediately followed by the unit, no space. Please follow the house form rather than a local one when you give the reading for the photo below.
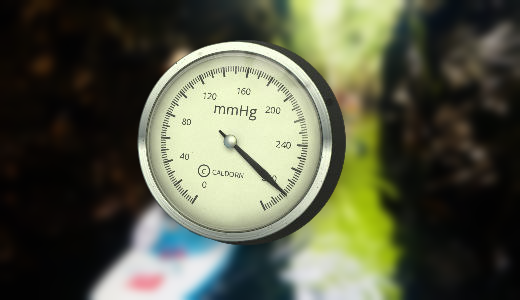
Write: 280mmHg
